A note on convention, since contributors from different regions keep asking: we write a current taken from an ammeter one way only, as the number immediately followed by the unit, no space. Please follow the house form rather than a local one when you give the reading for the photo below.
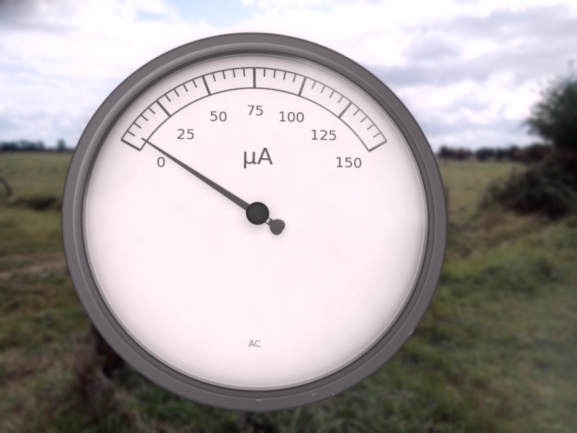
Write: 5µA
